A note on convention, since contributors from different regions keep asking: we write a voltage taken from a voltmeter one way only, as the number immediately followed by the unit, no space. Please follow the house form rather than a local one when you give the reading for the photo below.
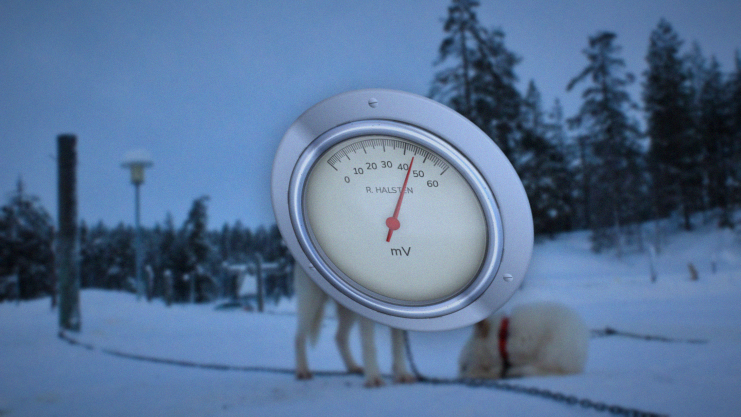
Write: 45mV
